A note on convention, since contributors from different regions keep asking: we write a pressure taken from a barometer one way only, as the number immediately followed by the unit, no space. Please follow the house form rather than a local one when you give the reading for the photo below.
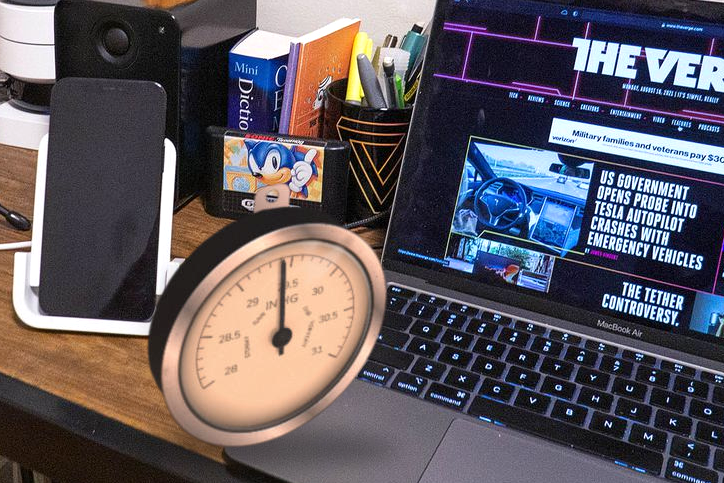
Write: 29.4inHg
